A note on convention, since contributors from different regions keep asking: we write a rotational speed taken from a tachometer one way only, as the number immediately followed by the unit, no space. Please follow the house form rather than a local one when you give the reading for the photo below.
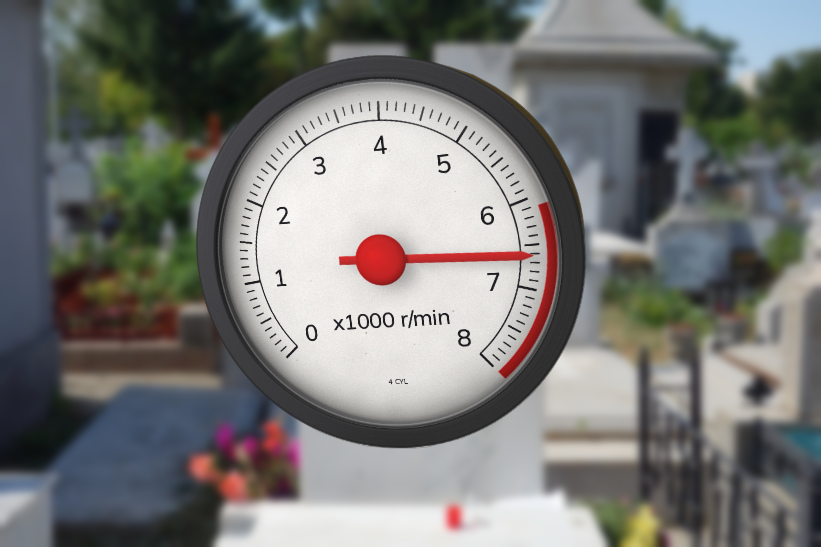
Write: 6600rpm
